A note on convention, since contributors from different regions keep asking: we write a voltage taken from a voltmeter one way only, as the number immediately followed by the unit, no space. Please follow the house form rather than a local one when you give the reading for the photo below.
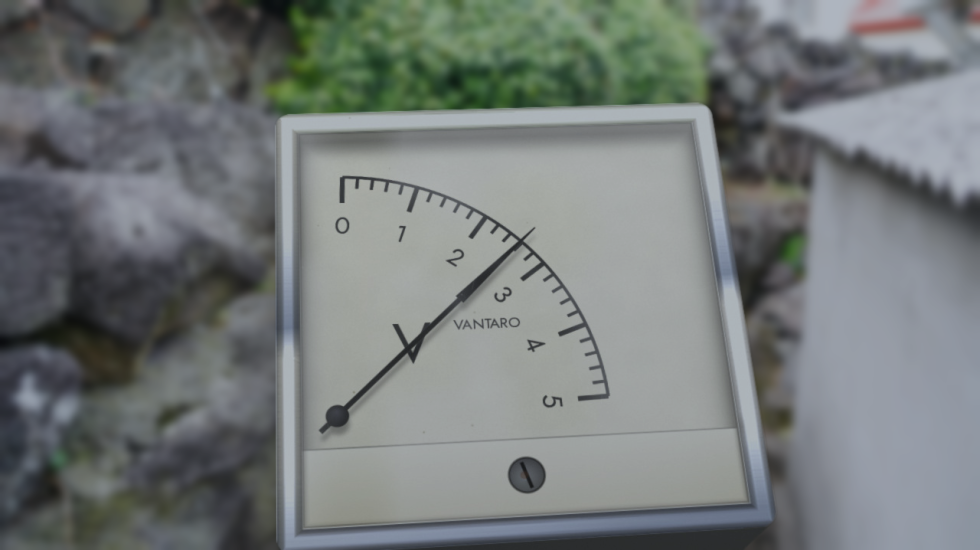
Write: 2.6V
